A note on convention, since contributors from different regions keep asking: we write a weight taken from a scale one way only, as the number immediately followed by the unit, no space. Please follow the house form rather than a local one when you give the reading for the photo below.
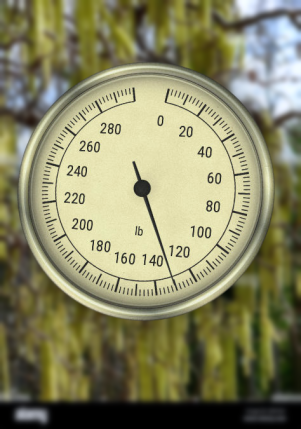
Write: 130lb
